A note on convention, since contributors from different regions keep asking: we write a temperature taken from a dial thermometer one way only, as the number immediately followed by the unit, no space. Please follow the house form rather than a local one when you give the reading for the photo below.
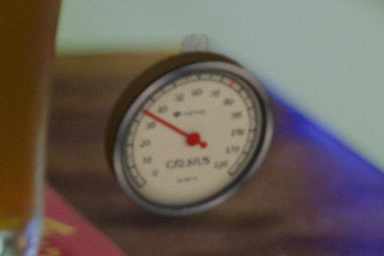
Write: 35°C
